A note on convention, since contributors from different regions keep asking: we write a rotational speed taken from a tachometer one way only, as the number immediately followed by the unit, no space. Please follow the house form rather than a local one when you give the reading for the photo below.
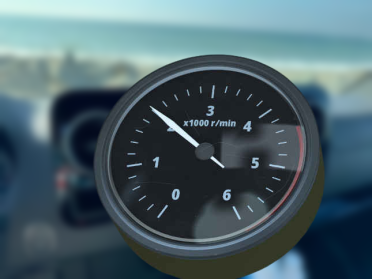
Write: 2000rpm
